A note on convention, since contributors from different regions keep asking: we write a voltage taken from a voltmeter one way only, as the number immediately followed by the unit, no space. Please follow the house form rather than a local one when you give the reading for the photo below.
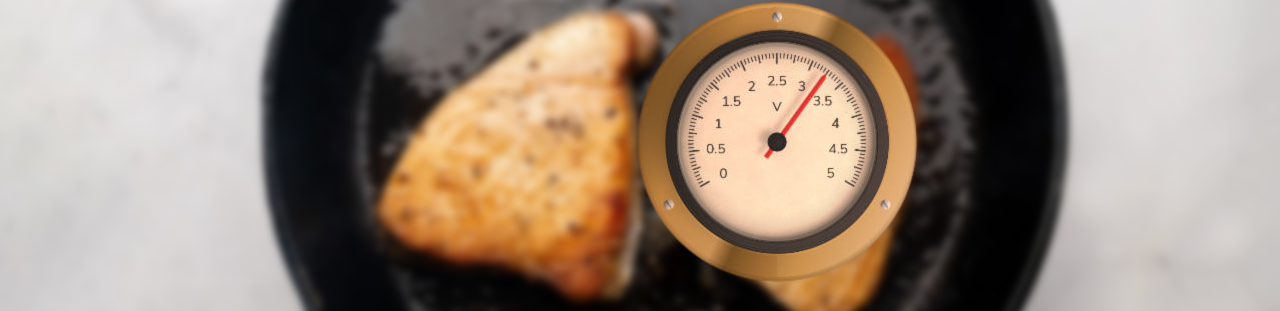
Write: 3.25V
